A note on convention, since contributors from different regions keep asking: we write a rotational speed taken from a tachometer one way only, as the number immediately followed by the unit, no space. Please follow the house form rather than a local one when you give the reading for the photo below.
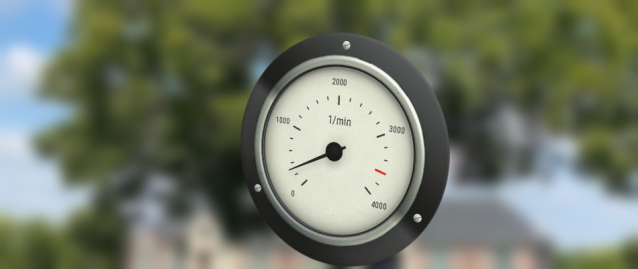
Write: 300rpm
